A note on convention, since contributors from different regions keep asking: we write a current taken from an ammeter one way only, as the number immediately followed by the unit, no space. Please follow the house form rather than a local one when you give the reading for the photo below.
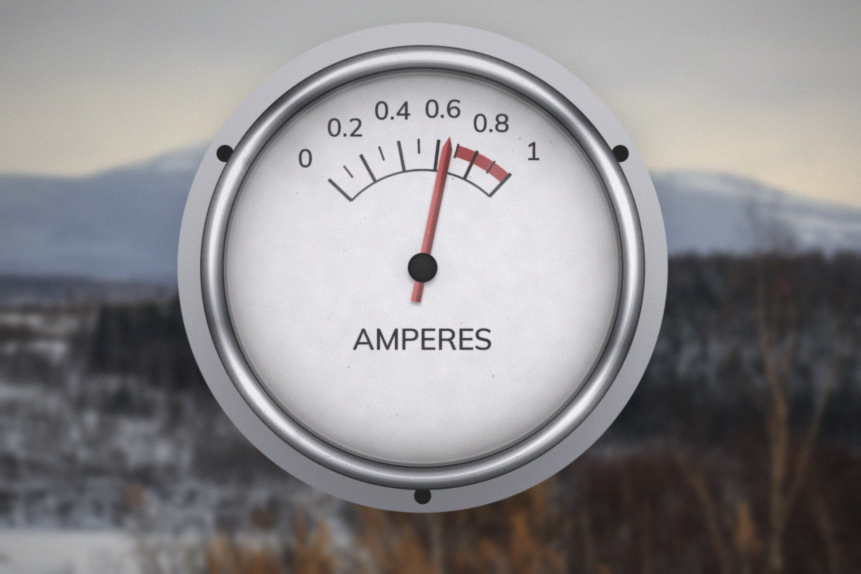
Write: 0.65A
